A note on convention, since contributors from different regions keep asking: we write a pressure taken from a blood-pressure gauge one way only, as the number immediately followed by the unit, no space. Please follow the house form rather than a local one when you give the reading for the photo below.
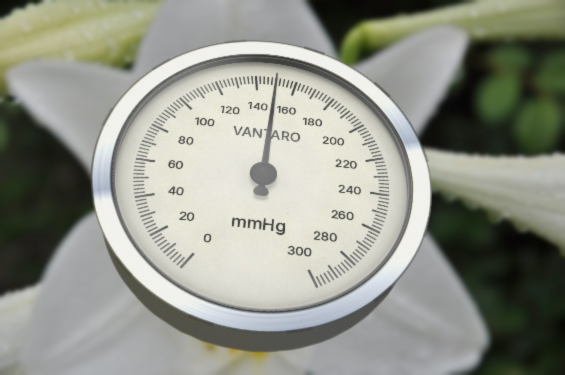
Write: 150mmHg
